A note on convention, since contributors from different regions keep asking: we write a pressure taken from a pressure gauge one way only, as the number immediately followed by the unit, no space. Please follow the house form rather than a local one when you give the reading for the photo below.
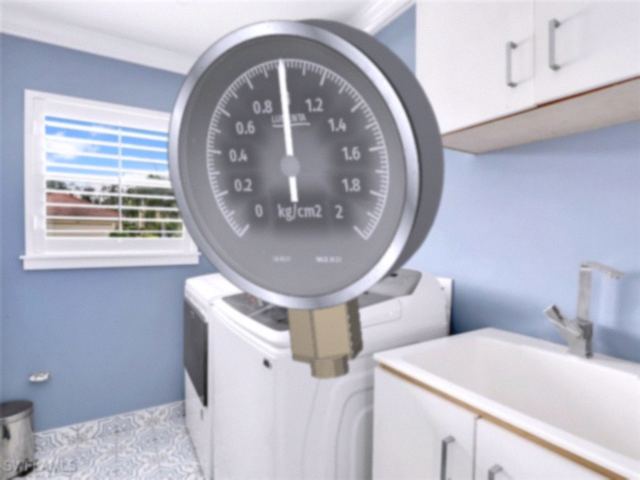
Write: 1kg/cm²
